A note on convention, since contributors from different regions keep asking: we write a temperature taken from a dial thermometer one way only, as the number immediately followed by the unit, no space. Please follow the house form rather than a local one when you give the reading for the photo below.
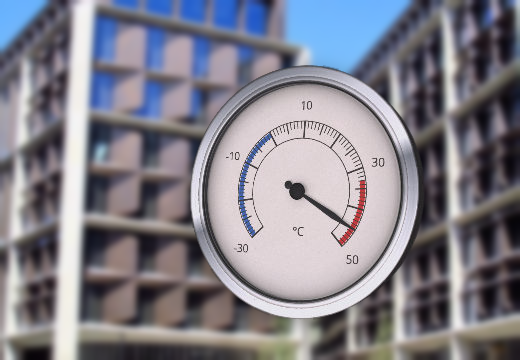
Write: 45°C
